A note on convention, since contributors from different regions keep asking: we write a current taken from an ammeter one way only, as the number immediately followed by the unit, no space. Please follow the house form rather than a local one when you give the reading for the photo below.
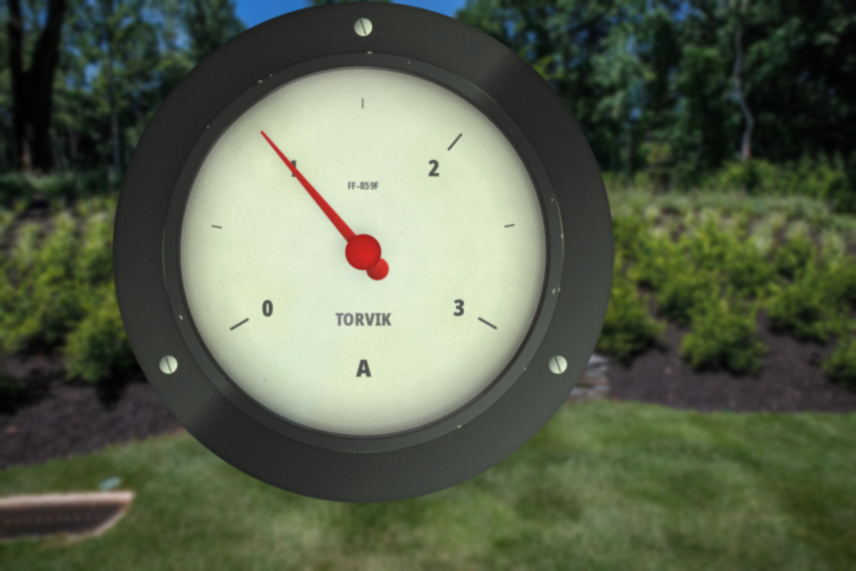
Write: 1A
